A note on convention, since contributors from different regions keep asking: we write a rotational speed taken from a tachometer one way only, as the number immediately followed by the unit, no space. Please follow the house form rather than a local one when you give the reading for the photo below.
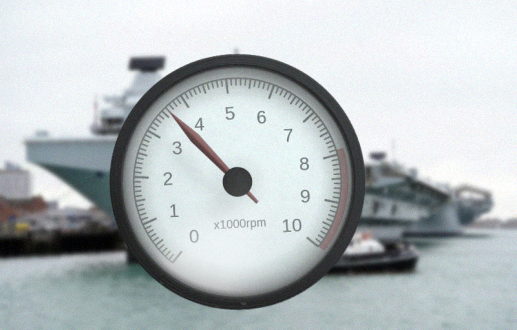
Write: 3600rpm
